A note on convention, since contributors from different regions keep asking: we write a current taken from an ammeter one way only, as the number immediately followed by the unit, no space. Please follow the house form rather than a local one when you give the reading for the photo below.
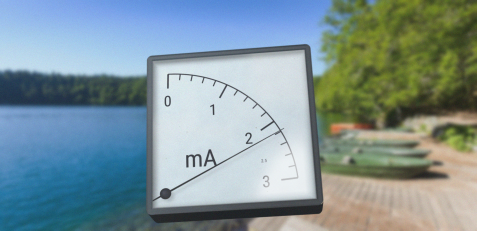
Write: 2.2mA
